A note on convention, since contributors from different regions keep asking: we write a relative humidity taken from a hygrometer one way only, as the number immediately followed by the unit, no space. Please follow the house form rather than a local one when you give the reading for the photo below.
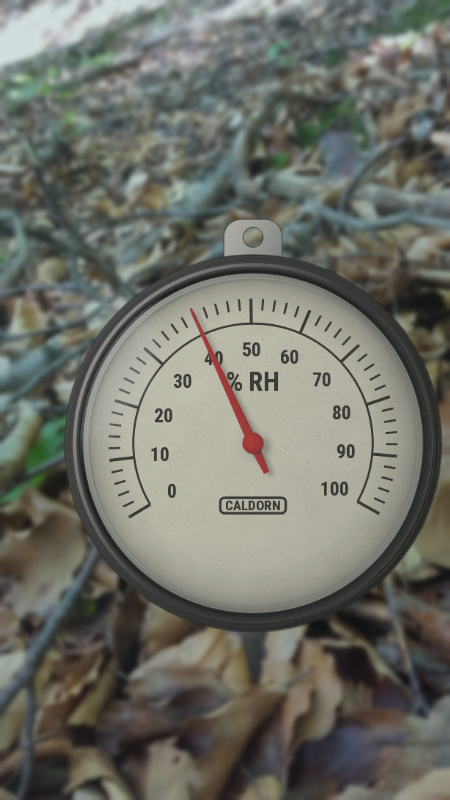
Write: 40%
